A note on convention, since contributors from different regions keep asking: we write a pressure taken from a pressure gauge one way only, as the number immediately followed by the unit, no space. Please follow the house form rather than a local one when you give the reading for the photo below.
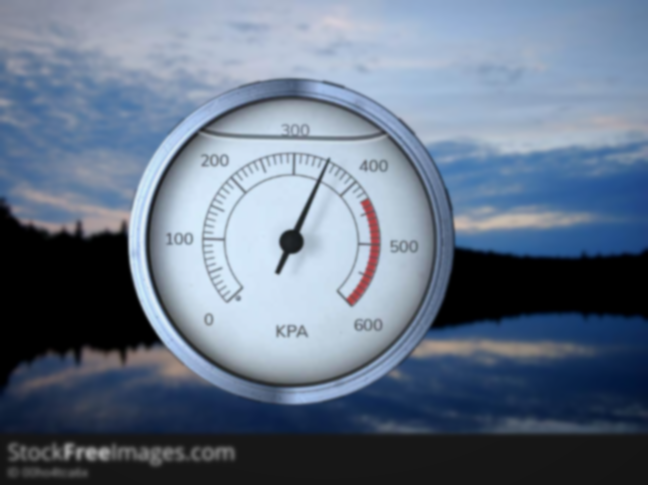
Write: 350kPa
